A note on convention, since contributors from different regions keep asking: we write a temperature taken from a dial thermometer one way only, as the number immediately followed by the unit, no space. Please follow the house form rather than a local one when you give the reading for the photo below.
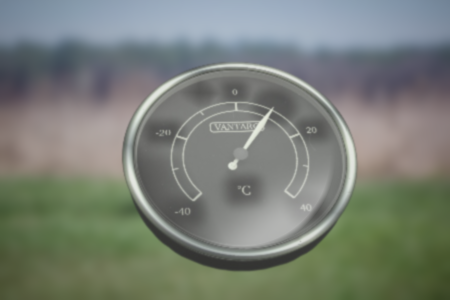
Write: 10°C
